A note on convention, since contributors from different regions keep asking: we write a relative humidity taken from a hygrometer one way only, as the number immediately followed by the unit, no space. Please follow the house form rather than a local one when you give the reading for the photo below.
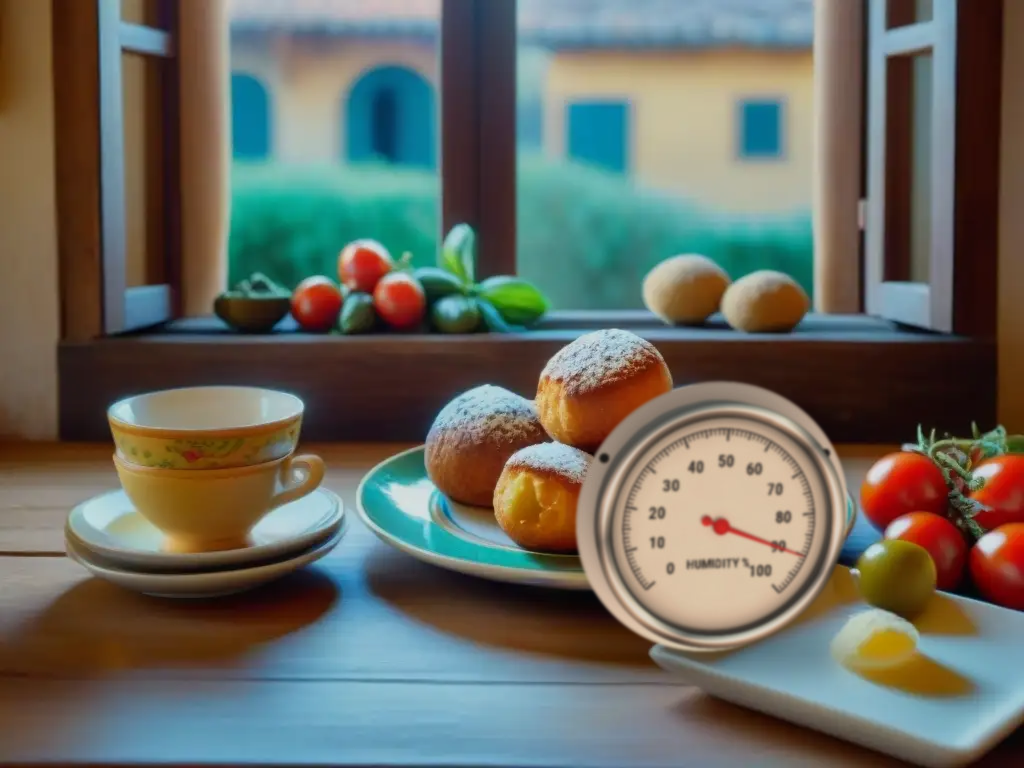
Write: 90%
